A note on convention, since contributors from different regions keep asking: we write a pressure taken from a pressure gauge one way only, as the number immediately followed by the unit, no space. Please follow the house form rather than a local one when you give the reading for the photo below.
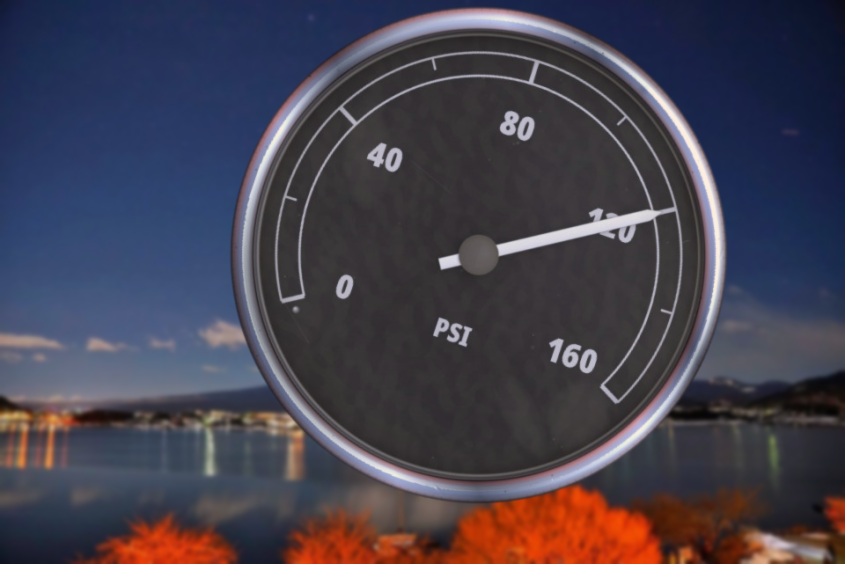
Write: 120psi
